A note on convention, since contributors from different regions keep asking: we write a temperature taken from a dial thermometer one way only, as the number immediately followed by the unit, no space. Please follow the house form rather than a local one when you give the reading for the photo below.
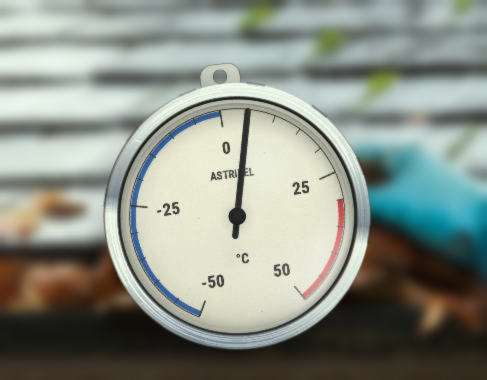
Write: 5°C
